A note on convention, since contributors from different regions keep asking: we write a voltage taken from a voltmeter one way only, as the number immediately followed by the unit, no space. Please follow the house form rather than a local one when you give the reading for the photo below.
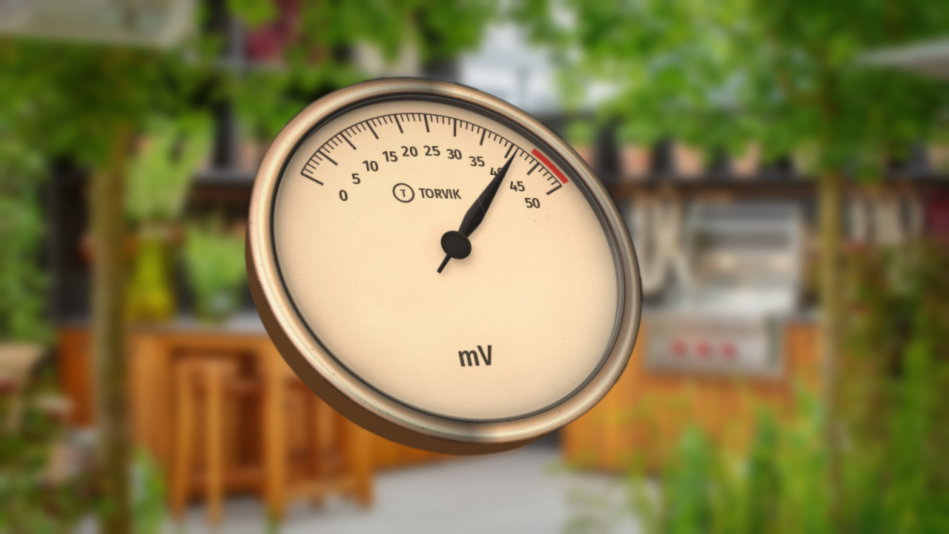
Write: 41mV
